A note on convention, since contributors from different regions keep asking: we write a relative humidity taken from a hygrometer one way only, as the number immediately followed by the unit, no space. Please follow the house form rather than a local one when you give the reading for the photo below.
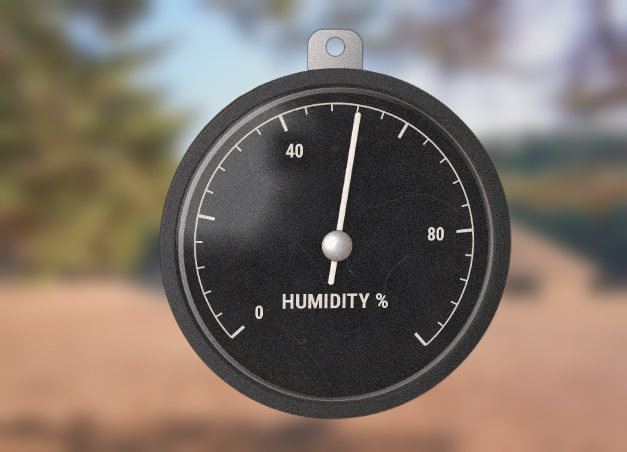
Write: 52%
